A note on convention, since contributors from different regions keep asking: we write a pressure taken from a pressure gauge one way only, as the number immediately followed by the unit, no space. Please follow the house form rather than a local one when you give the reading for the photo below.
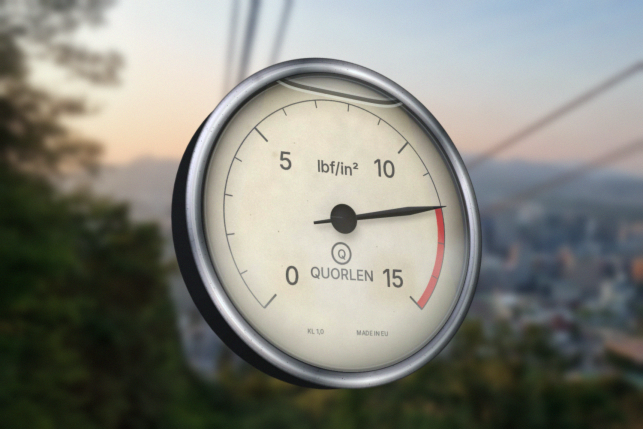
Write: 12psi
